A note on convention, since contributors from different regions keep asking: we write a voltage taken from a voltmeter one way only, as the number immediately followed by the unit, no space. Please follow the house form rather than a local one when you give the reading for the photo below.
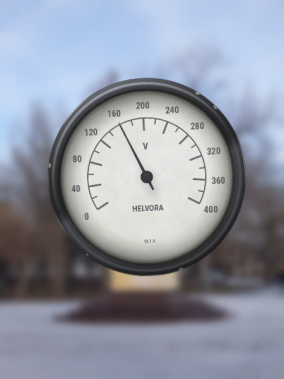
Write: 160V
